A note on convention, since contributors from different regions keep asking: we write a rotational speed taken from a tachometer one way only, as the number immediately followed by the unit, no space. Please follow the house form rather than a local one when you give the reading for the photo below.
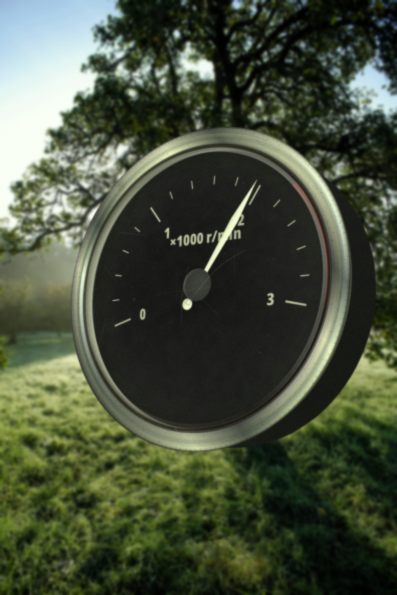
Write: 2000rpm
